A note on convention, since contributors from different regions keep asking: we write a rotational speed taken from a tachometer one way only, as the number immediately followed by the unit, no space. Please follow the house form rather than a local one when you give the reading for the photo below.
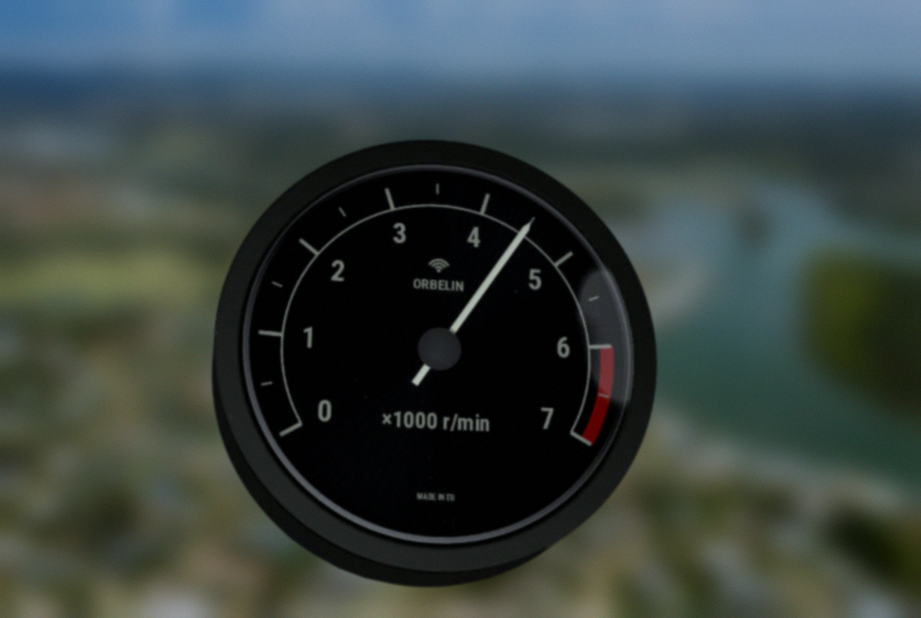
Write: 4500rpm
